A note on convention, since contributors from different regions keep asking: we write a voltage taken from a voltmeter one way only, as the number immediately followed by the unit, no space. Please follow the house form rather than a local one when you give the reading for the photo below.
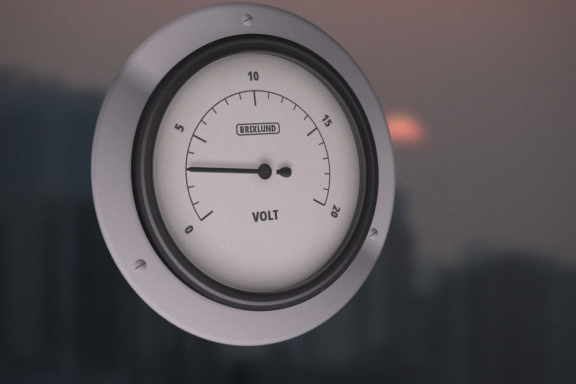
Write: 3V
